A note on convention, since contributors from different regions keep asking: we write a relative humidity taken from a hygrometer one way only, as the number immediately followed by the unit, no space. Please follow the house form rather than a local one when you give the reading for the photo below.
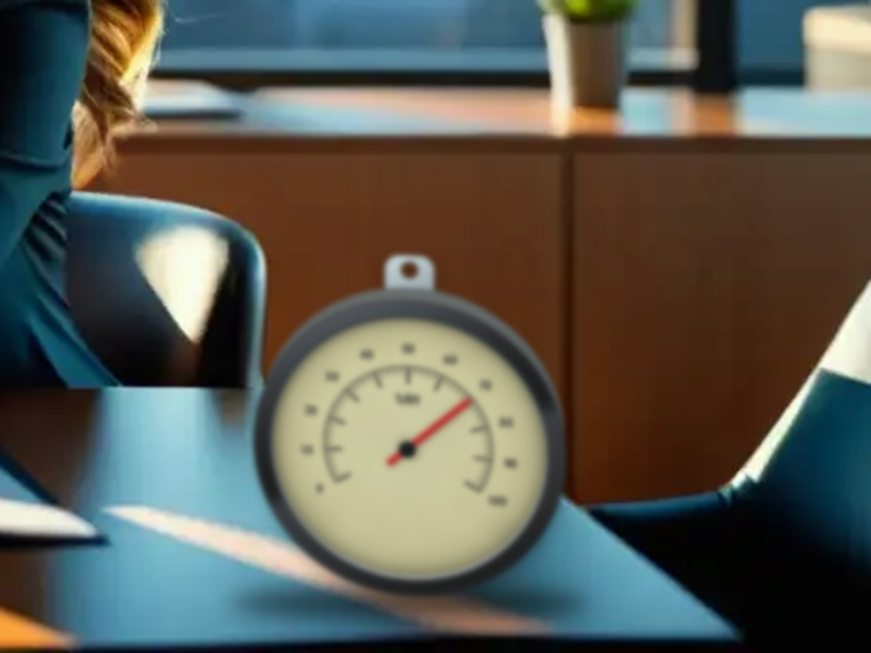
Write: 70%
